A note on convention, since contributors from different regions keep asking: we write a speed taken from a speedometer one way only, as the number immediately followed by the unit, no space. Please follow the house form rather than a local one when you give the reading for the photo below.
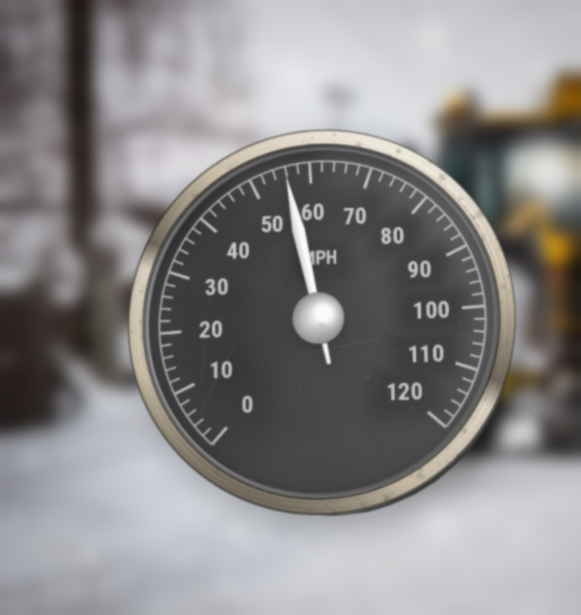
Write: 56mph
